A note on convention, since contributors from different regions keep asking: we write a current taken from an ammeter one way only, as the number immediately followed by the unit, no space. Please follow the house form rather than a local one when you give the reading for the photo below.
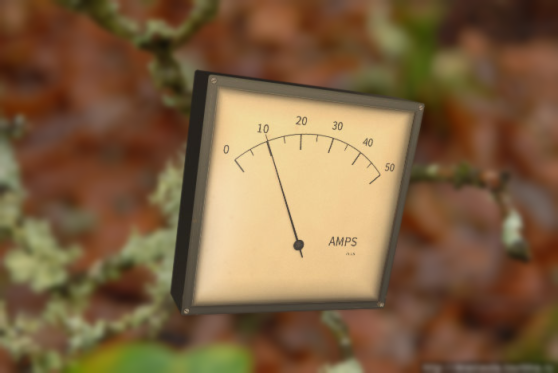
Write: 10A
